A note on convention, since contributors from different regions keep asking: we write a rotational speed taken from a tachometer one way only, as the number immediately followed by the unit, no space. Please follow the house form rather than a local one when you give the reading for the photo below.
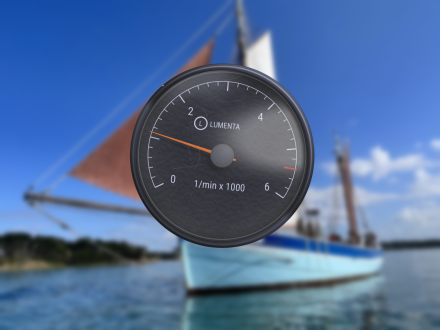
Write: 1100rpm
